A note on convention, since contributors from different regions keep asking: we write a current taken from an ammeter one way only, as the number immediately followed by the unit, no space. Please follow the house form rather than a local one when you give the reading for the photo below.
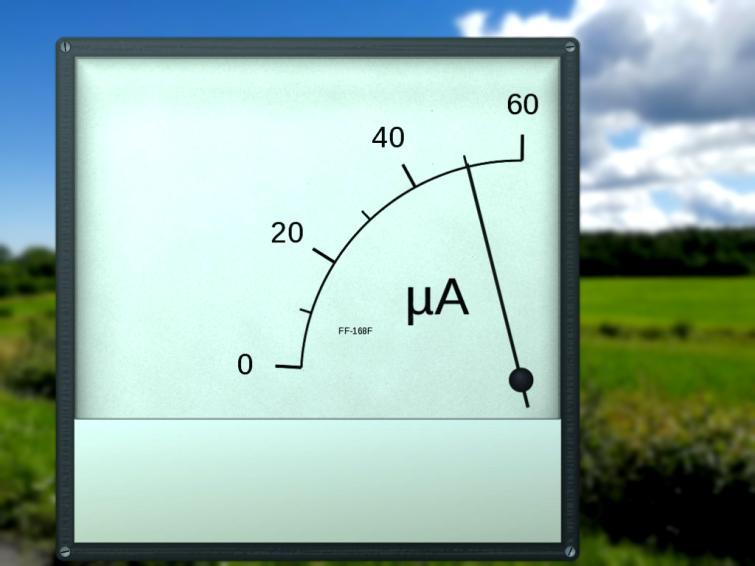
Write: 50µA
